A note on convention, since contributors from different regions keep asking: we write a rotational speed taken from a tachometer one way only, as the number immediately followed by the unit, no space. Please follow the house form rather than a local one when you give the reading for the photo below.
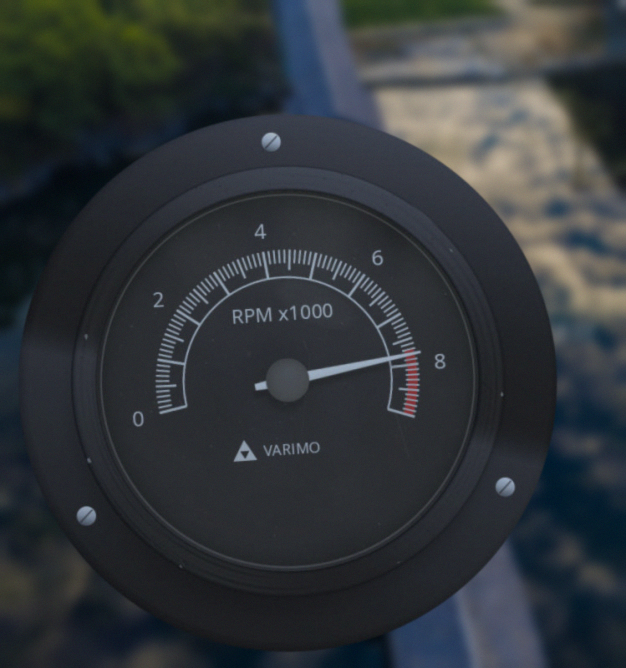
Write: 7800rpm
